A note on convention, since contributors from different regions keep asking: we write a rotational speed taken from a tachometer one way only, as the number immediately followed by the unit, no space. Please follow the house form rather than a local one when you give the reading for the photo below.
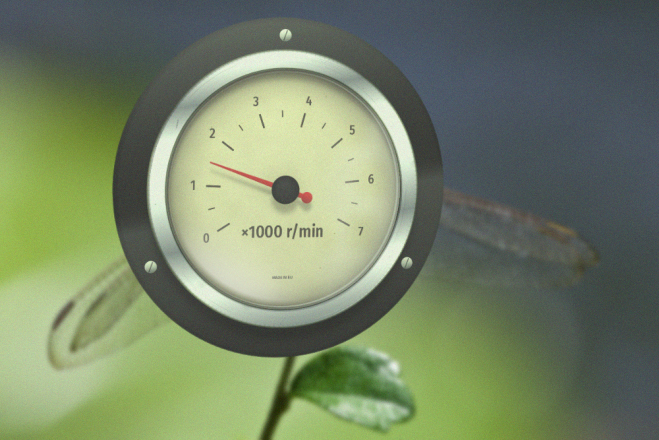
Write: 1500rpm
